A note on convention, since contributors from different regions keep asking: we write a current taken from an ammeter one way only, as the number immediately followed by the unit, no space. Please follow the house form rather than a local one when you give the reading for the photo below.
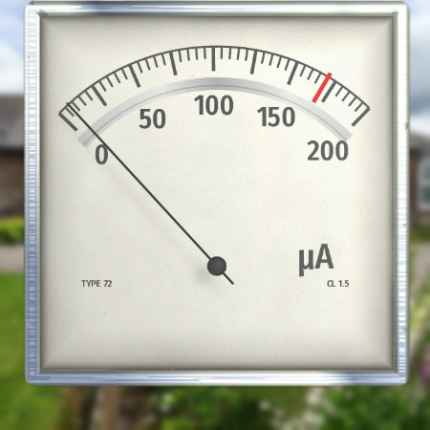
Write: 7.5µA
